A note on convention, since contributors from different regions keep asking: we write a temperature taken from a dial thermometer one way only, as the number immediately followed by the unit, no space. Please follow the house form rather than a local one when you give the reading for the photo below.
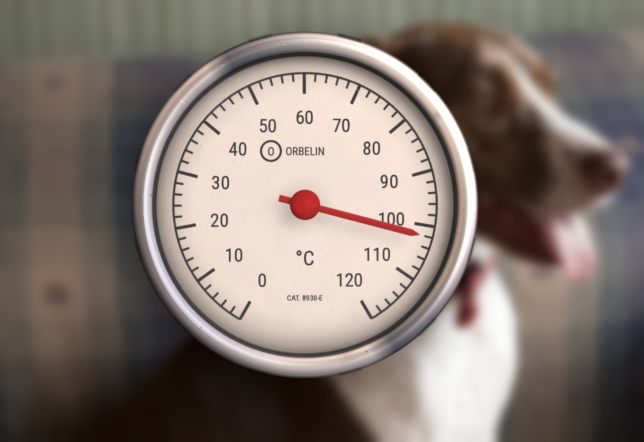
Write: 102°C
